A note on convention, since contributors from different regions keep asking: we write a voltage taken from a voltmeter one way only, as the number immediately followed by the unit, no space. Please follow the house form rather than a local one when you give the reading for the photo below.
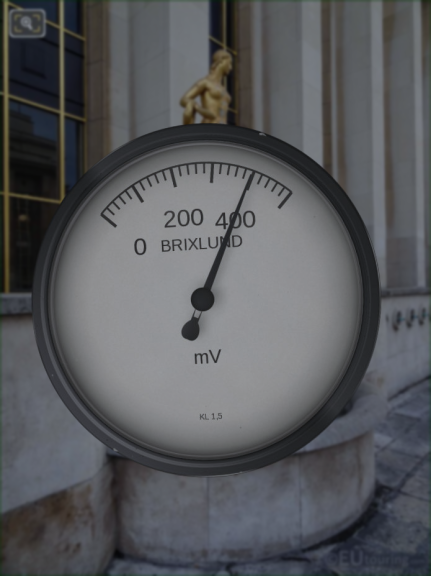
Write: 400mV
